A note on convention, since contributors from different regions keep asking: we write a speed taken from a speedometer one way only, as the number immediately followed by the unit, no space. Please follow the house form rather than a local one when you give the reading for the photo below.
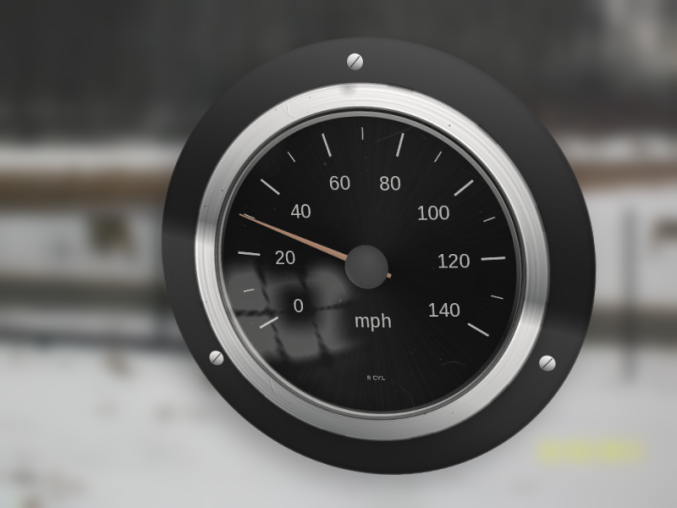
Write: 30mph
